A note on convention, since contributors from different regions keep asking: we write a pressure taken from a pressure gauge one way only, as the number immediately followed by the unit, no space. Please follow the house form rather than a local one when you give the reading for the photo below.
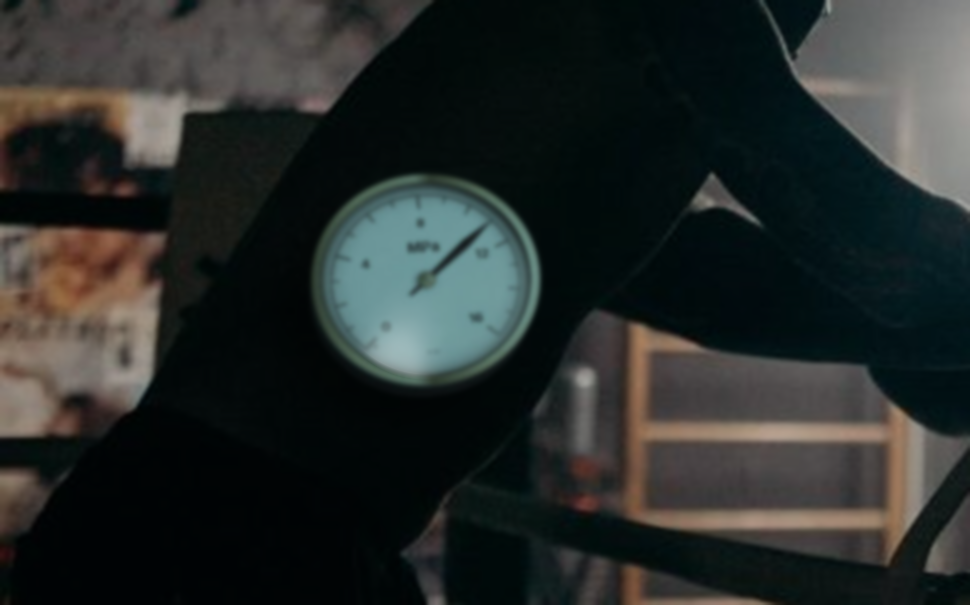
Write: 11MPa
